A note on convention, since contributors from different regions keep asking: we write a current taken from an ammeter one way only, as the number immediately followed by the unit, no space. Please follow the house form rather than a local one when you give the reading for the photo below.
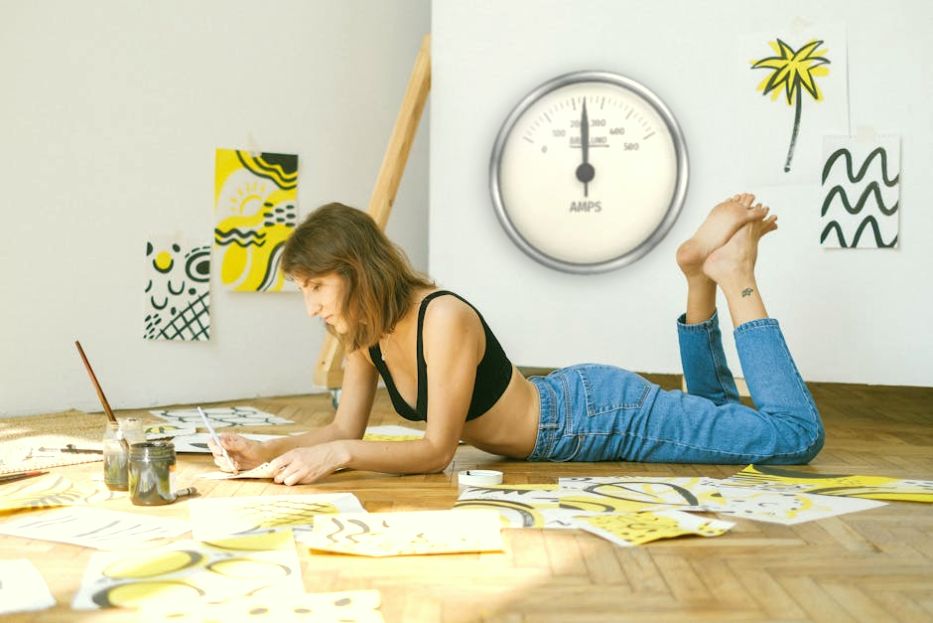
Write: 240A
